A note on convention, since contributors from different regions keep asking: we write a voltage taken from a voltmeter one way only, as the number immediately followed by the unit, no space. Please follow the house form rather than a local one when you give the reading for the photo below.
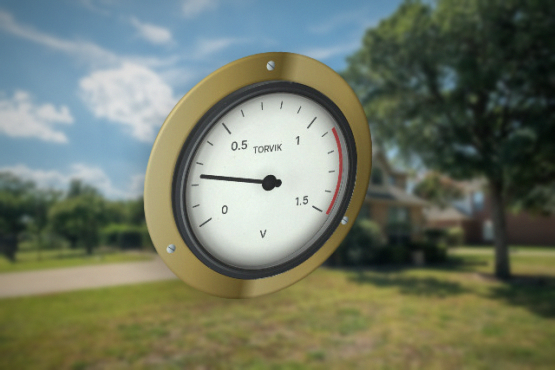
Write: 0.25V
